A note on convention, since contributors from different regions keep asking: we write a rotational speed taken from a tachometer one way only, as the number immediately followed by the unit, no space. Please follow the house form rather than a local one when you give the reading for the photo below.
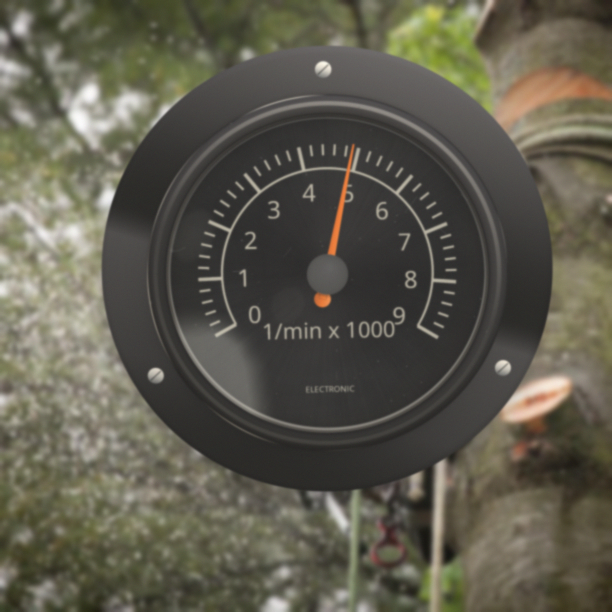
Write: 4900rpm
